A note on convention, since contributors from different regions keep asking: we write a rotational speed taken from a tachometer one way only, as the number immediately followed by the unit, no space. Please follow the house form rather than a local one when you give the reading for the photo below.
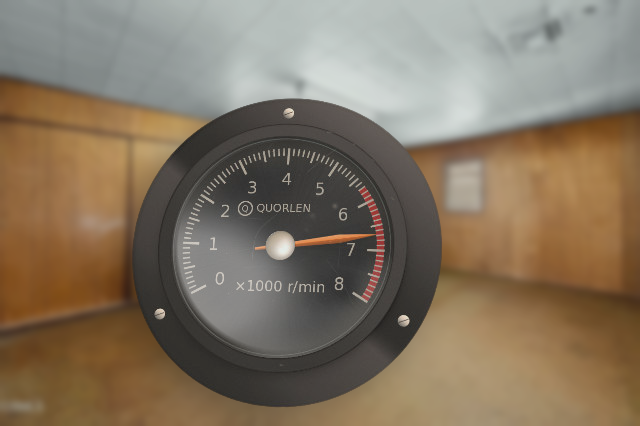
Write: 6700rpm
